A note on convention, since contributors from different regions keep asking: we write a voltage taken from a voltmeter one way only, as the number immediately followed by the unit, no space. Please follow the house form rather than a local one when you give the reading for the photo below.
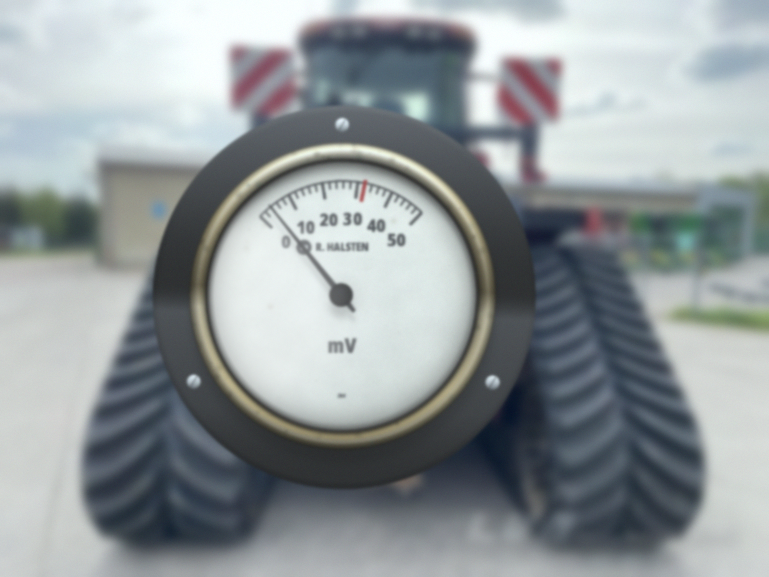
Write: 4mV
